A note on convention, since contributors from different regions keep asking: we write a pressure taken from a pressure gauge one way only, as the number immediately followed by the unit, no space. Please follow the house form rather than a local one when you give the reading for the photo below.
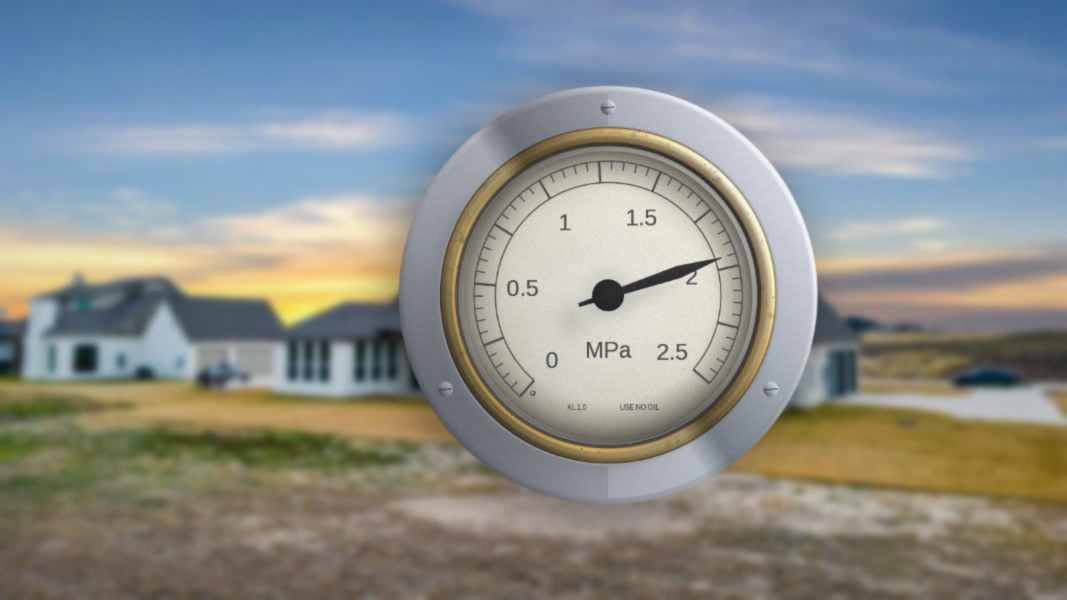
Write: 1.95MPa
